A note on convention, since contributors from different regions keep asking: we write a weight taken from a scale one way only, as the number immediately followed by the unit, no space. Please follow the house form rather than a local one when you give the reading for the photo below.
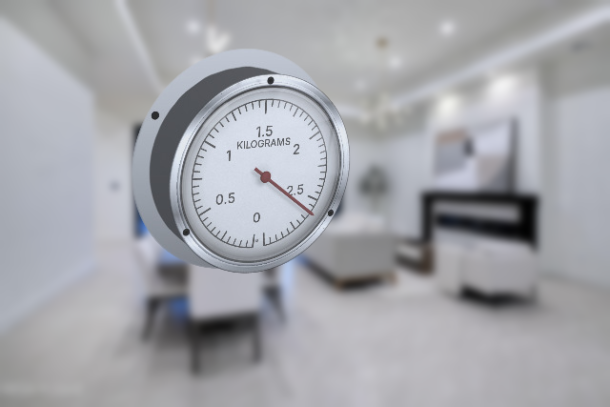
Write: 2.6kg
